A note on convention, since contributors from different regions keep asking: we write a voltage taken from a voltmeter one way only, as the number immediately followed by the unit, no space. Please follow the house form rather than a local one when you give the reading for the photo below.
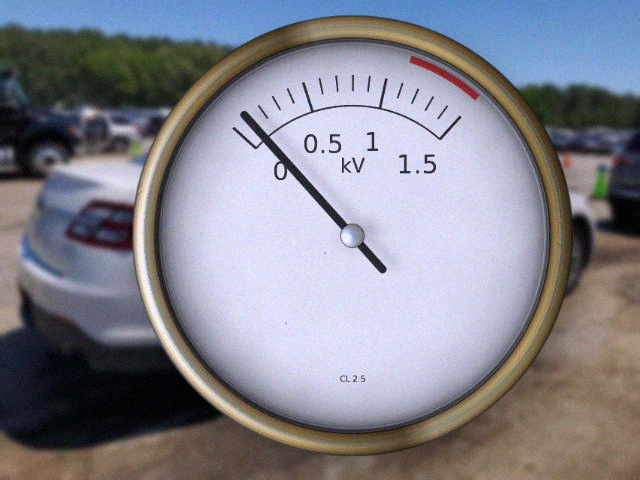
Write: 0.1kV
